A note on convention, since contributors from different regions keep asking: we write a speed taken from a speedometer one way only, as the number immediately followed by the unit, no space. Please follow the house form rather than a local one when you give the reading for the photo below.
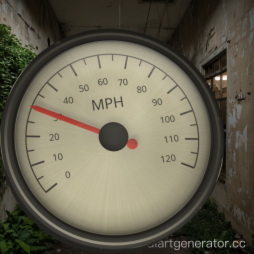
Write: 30mph
